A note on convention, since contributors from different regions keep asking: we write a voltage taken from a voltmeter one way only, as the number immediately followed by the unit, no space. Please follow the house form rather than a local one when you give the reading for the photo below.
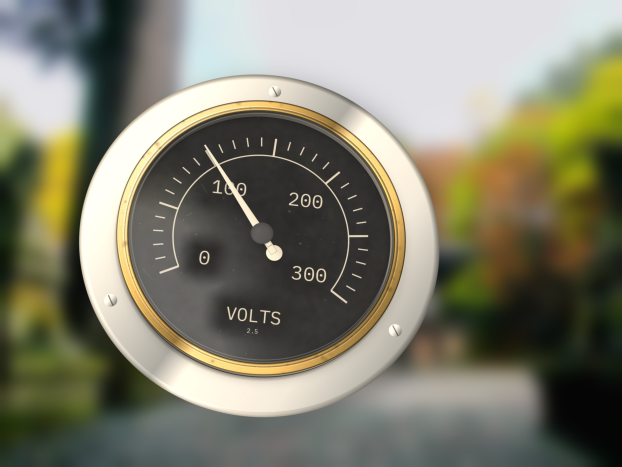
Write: 100V
